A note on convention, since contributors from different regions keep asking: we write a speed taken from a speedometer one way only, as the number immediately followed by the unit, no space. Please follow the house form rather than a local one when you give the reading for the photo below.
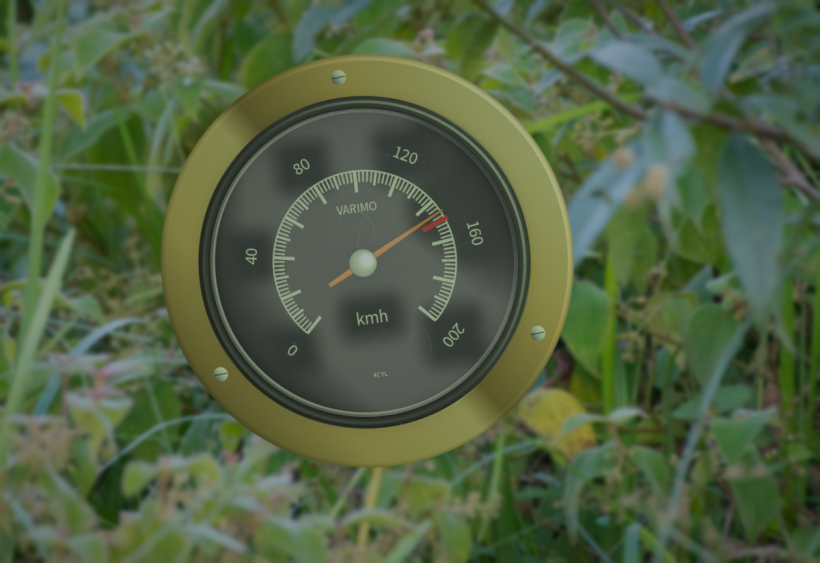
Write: 146km/h
